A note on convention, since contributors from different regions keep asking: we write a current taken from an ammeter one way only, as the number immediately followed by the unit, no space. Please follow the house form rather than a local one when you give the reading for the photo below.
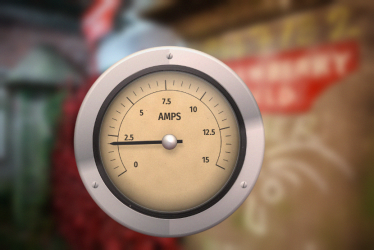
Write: 2A
